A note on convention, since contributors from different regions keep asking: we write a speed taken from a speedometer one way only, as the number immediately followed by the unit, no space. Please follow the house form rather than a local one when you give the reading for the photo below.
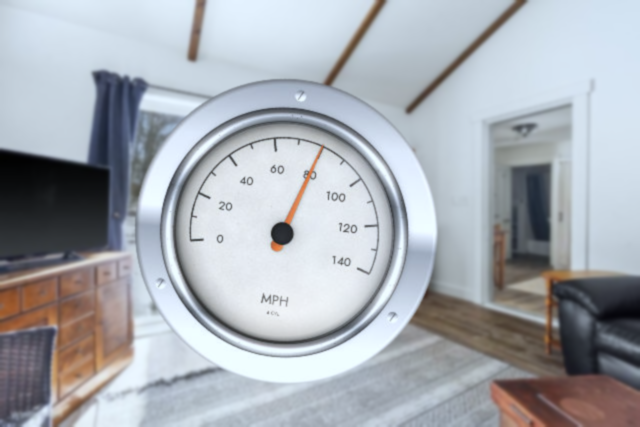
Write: 80mph
